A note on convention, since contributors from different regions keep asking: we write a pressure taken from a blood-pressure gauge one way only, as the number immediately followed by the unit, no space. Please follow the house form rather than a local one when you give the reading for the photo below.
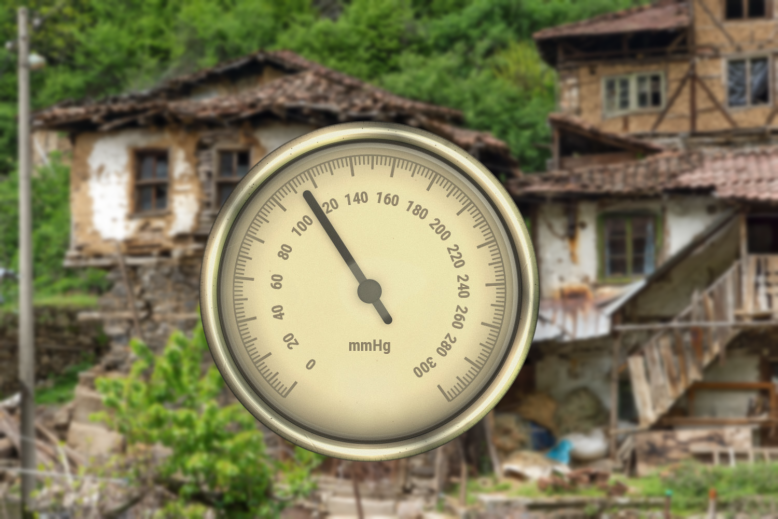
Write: 114mmHg
